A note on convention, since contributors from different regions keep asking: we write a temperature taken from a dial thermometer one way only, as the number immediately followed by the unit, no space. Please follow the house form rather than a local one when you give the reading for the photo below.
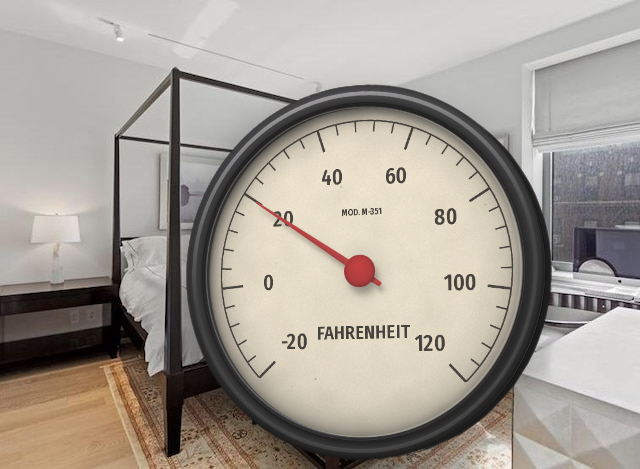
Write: 20°F
